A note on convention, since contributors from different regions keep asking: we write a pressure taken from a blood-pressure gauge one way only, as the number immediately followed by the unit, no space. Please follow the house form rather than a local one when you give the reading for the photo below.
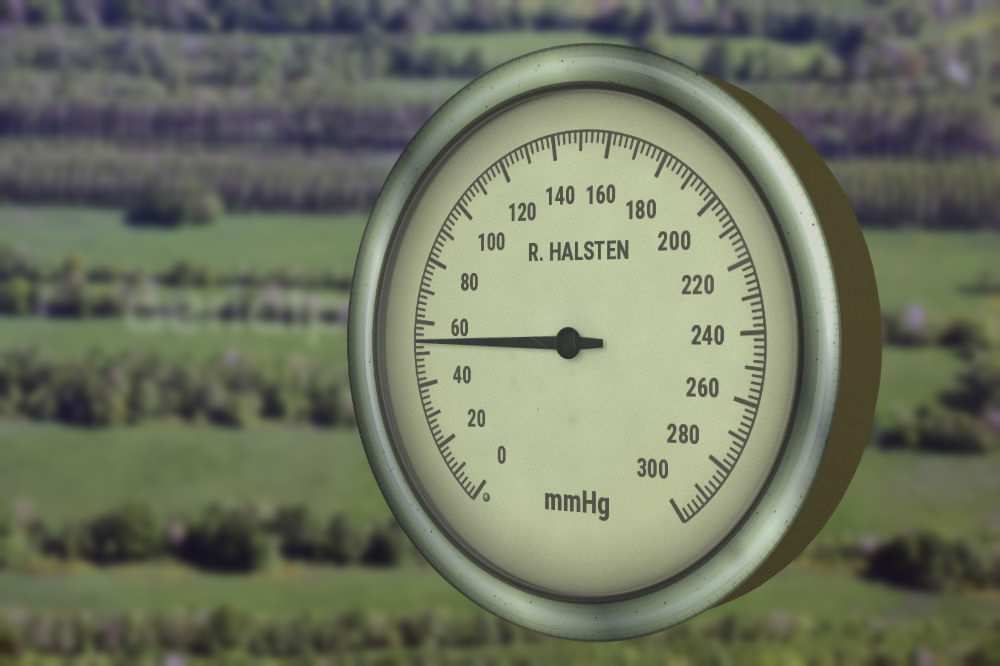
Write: 54mmHg
